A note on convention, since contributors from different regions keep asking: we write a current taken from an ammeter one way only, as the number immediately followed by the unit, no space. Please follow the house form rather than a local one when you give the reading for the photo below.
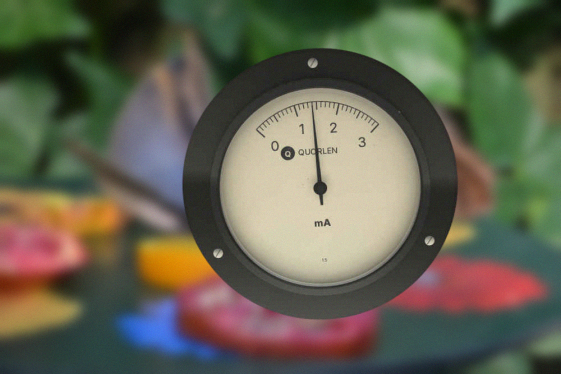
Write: 1.4mA
